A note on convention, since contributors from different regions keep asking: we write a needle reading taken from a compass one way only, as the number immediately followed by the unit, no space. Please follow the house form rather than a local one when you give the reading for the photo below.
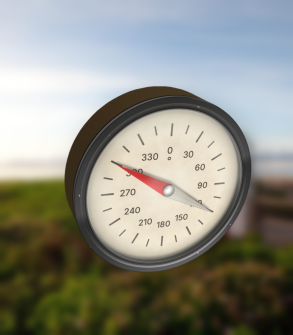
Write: 300°
